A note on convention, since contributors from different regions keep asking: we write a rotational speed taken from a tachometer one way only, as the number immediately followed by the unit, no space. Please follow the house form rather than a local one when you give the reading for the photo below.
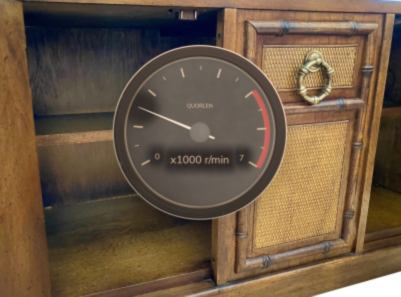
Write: 1500rpm
